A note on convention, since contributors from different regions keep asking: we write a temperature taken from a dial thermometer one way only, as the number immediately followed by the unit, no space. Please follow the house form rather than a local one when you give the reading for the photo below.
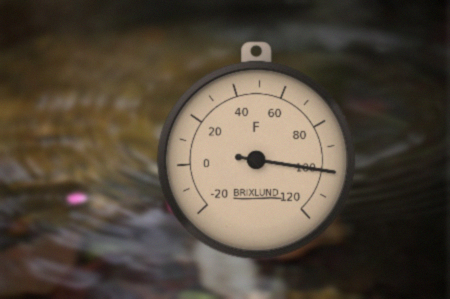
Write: 100°F
